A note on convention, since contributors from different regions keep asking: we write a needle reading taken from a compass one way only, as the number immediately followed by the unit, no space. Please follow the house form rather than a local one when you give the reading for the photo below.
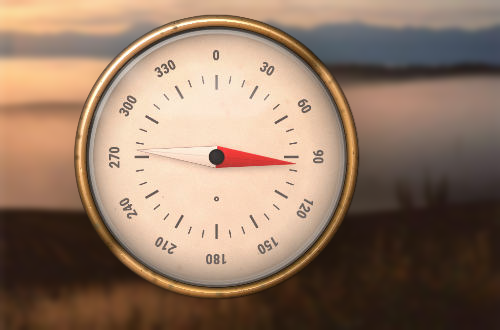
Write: 95°
